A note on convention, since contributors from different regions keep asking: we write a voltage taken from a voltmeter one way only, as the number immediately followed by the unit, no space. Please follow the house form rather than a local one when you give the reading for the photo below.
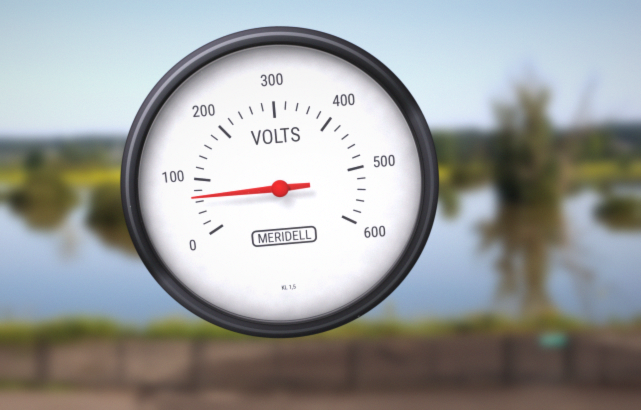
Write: 70V
